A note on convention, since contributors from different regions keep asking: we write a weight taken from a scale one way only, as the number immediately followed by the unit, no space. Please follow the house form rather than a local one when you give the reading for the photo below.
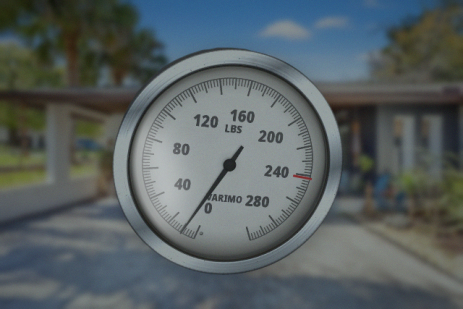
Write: 10lb
